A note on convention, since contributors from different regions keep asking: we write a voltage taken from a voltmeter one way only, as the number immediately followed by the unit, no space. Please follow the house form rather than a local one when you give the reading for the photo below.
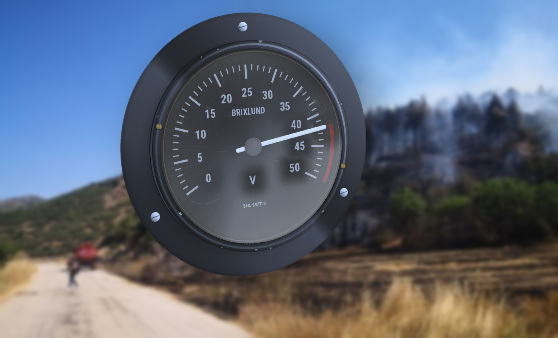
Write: 42V
